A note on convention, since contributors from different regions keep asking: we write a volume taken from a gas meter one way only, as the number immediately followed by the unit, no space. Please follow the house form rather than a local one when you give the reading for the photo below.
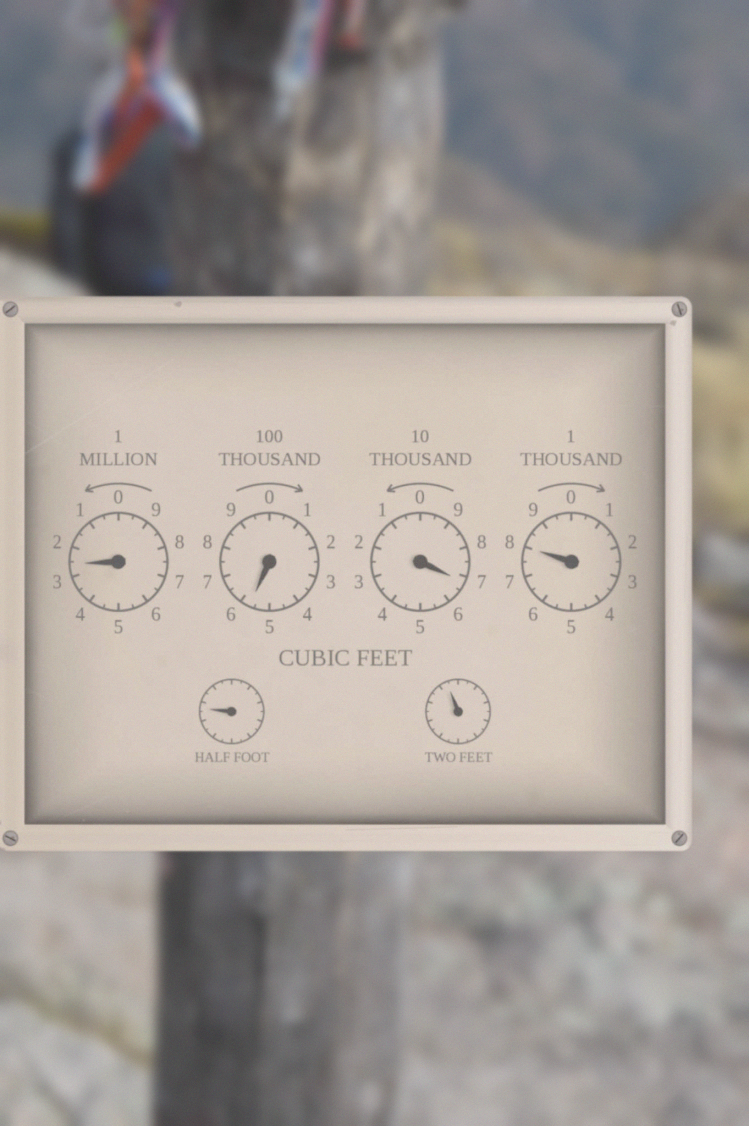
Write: 256800ft³
